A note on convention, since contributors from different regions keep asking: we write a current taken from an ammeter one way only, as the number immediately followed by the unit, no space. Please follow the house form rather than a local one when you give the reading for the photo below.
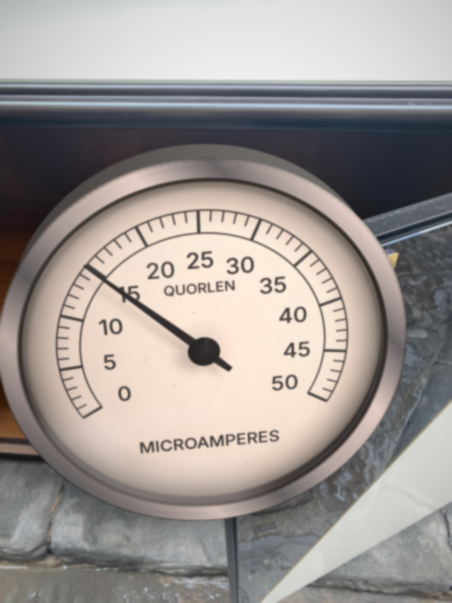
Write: 15µA
